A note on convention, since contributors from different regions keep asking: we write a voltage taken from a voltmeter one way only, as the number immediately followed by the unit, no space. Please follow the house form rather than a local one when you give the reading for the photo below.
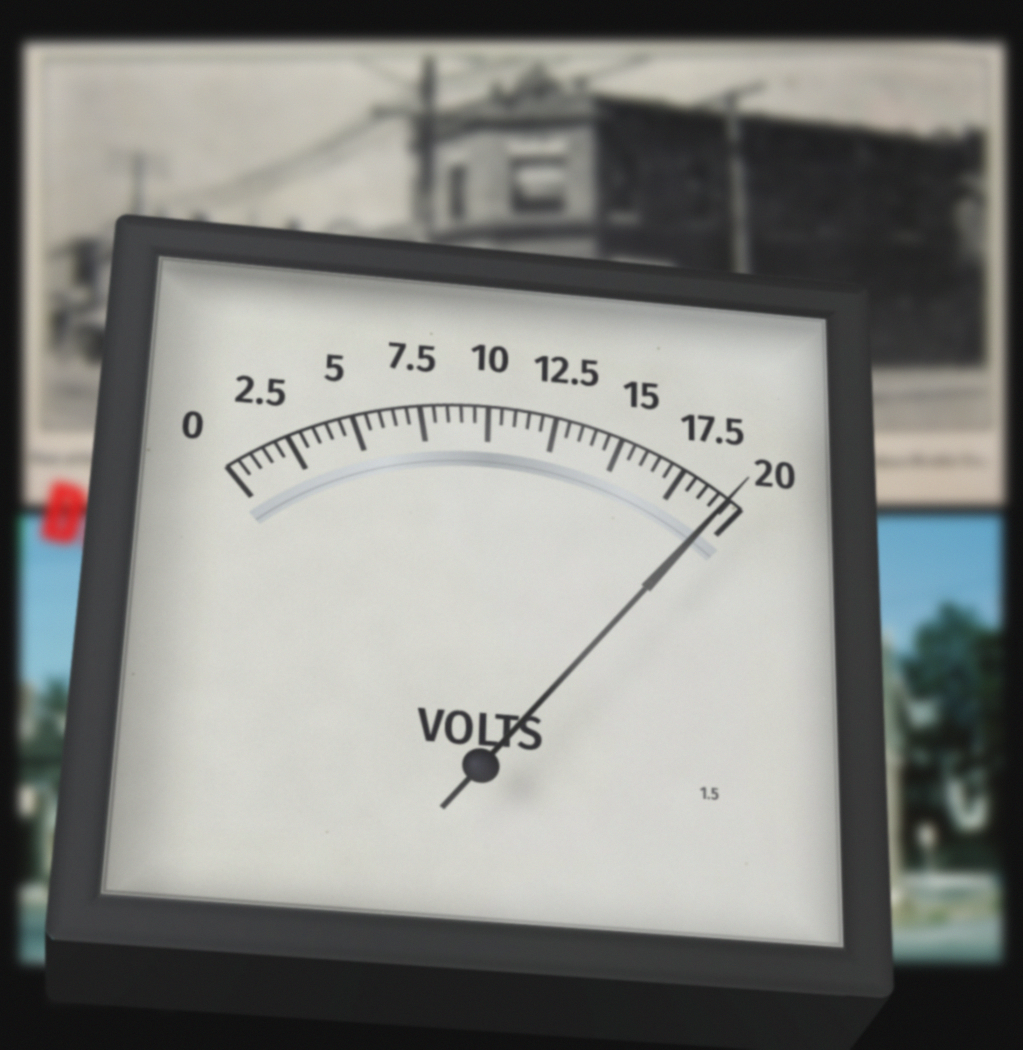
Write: 19.5V
